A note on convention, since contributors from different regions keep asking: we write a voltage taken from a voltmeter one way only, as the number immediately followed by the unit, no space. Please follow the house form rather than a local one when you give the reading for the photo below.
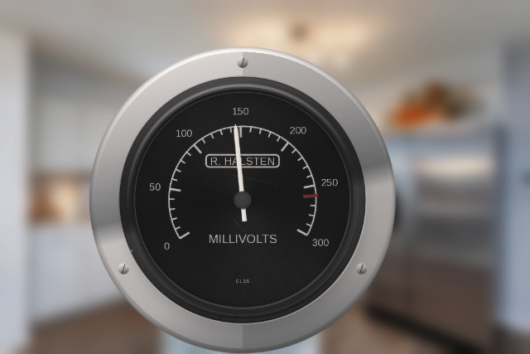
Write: 145mV
